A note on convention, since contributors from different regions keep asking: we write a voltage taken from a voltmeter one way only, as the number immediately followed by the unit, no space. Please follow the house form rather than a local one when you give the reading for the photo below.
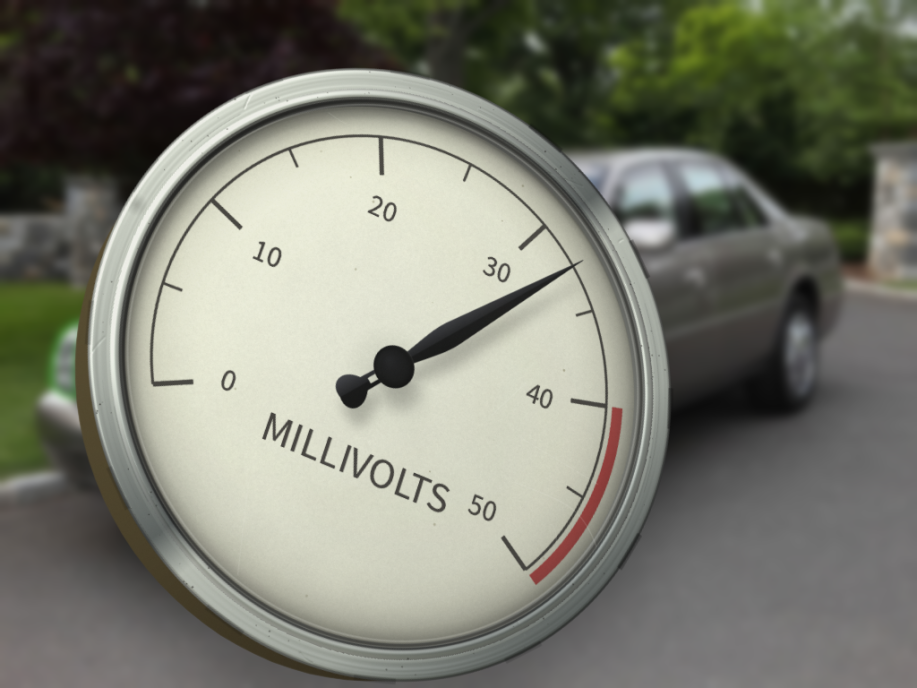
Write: 32.5mV
